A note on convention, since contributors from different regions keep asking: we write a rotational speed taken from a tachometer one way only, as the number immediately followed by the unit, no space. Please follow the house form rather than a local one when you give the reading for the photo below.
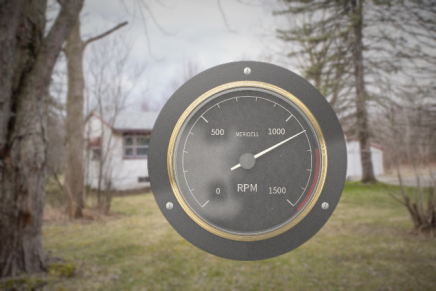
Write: 1100rpm
